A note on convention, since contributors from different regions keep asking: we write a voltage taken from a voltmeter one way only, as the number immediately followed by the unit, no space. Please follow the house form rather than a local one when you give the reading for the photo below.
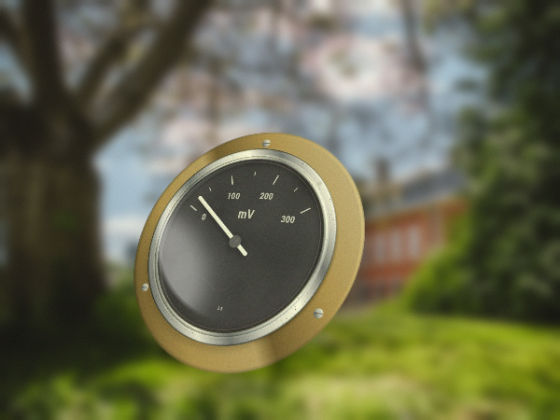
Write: 25mV
